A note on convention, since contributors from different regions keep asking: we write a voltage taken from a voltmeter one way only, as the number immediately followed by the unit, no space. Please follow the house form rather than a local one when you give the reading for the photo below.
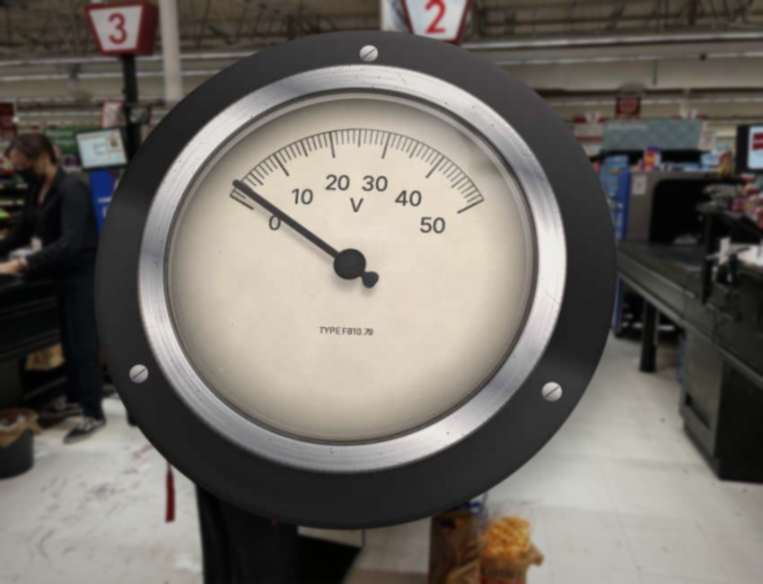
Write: 2V
